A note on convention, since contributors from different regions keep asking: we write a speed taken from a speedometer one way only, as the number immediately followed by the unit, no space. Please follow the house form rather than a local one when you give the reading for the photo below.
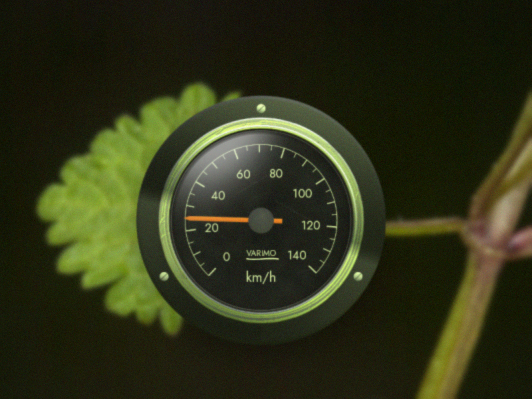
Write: 25km/h
